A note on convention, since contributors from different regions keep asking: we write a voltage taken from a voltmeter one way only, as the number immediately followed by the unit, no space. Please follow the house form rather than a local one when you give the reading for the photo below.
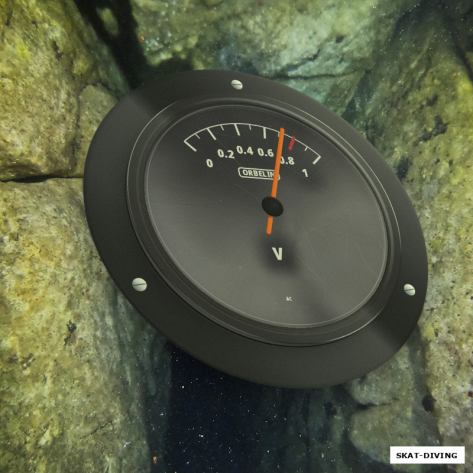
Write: 0.7V
